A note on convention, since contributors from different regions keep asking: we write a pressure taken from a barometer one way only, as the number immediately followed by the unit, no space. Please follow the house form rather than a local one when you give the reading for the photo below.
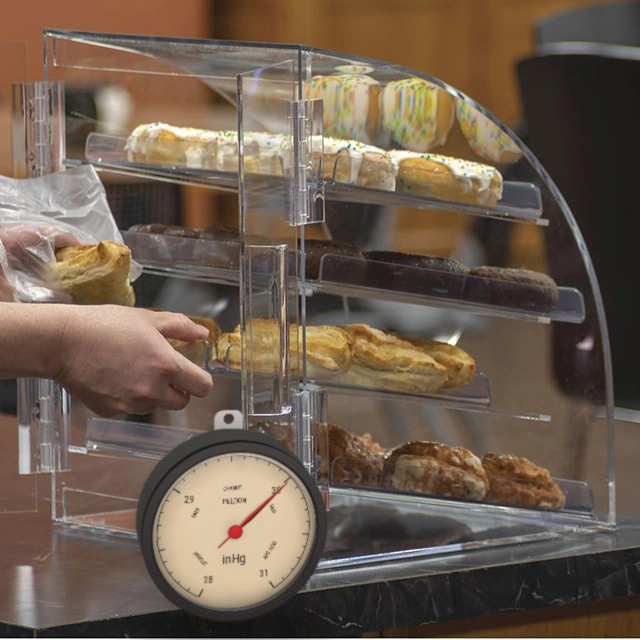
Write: 30inHg
